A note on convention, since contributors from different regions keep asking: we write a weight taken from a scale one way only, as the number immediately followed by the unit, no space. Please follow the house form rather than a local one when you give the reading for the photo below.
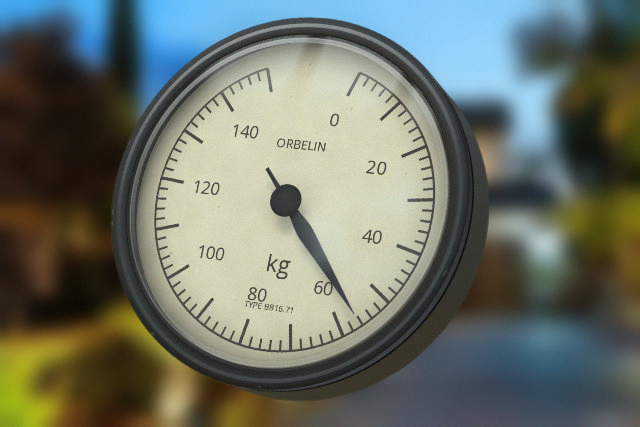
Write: 56kg
